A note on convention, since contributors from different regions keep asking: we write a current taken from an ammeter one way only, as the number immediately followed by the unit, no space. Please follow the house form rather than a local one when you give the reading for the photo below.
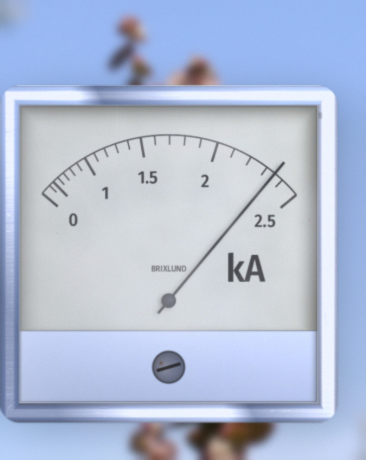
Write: 2.35kA
